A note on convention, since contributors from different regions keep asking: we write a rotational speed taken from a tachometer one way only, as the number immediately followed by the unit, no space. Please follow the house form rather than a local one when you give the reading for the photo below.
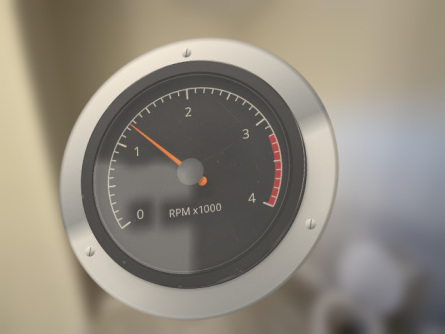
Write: 1250rpm
